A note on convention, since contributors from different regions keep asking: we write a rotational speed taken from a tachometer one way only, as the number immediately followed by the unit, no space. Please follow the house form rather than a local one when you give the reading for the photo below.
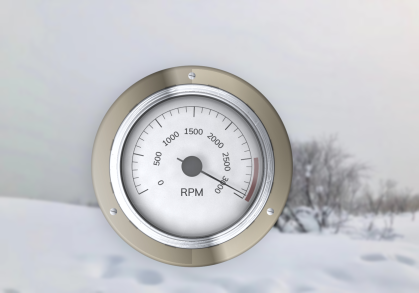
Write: 2950rpm
